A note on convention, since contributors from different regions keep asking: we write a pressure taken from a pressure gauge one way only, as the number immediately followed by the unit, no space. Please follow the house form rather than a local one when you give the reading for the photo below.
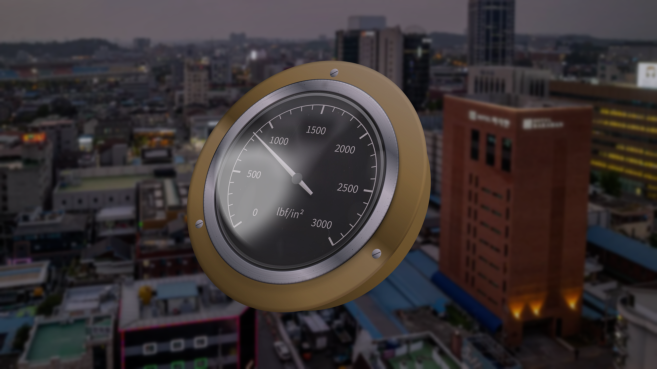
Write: 850psi
